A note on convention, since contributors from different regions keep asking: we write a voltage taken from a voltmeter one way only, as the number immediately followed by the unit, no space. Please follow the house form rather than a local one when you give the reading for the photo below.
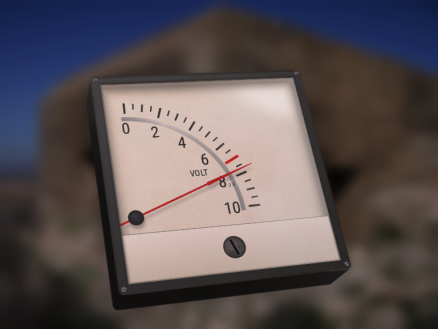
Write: 7.75V
